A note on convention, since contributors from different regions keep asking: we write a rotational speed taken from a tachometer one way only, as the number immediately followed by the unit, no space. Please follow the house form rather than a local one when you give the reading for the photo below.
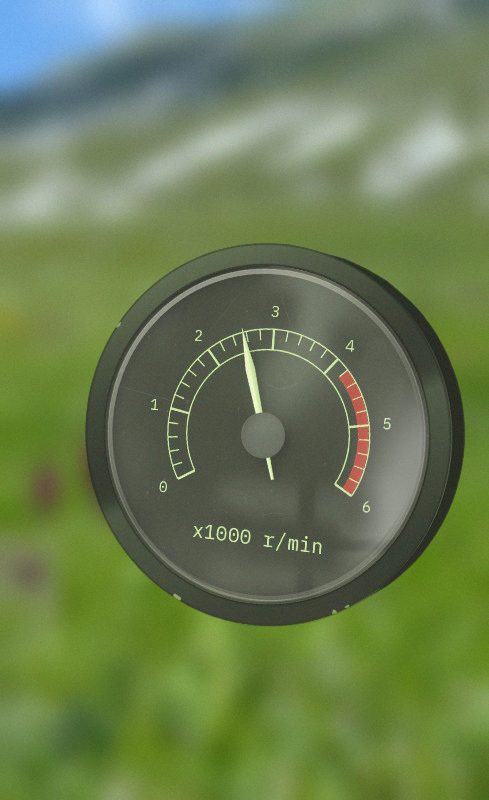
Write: 2600rpm
